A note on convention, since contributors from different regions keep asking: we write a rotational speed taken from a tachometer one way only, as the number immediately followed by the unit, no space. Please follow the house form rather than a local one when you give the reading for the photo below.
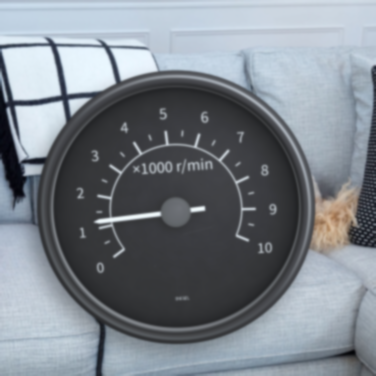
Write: 1250rpm
